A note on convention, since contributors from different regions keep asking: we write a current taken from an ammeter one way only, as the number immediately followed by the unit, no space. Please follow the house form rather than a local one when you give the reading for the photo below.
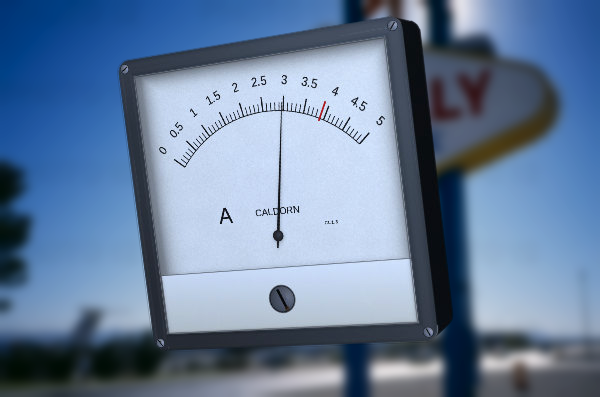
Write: 3A
